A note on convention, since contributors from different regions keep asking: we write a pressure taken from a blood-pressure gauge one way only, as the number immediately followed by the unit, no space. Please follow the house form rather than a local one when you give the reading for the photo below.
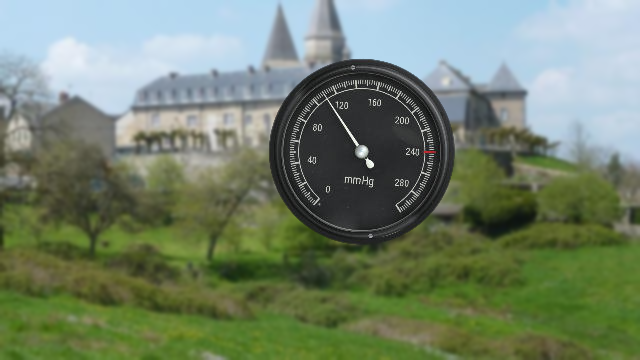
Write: 110mmHg
